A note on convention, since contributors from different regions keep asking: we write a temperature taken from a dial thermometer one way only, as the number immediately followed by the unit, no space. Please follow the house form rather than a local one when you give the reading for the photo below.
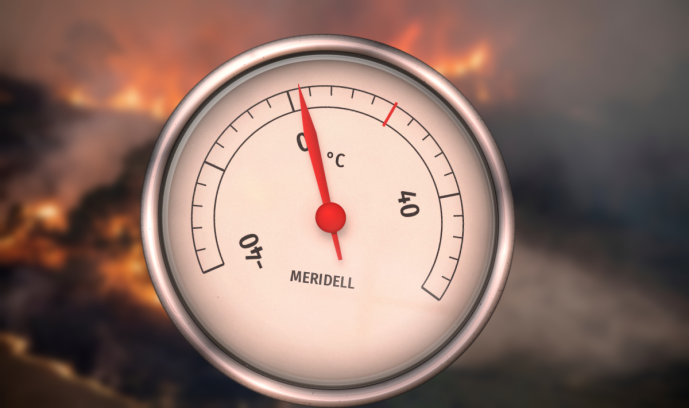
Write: 2°C
